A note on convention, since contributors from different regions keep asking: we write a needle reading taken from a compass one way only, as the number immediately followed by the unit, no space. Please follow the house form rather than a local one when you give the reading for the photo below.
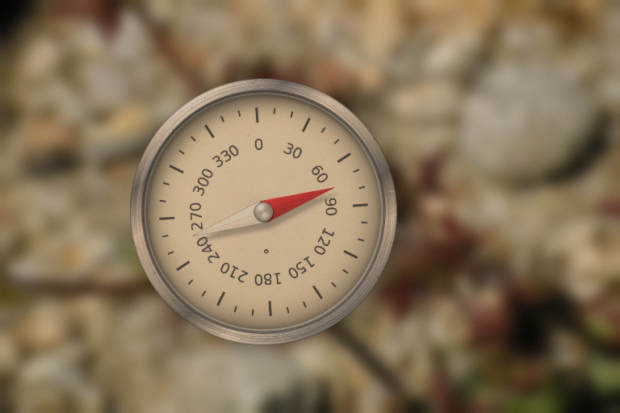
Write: 75°
